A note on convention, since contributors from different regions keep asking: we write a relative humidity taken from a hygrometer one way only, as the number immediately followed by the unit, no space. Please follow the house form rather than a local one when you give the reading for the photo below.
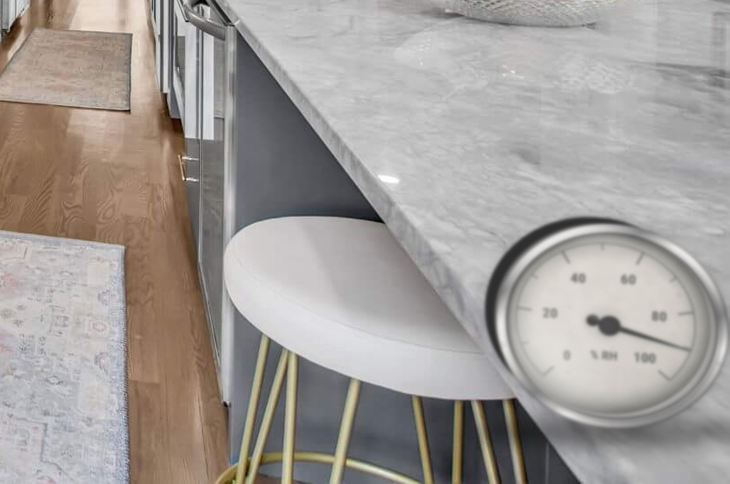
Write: 90%
